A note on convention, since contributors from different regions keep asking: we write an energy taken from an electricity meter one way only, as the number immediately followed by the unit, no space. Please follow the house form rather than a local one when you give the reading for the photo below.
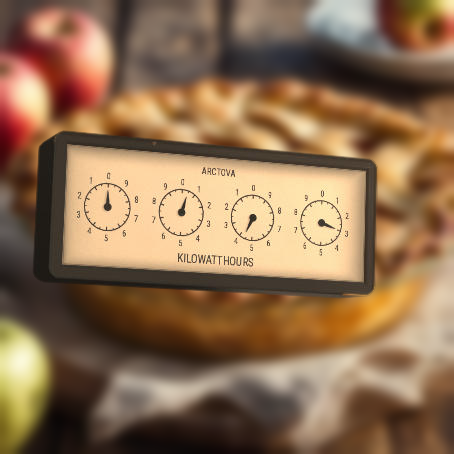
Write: 43kWh
